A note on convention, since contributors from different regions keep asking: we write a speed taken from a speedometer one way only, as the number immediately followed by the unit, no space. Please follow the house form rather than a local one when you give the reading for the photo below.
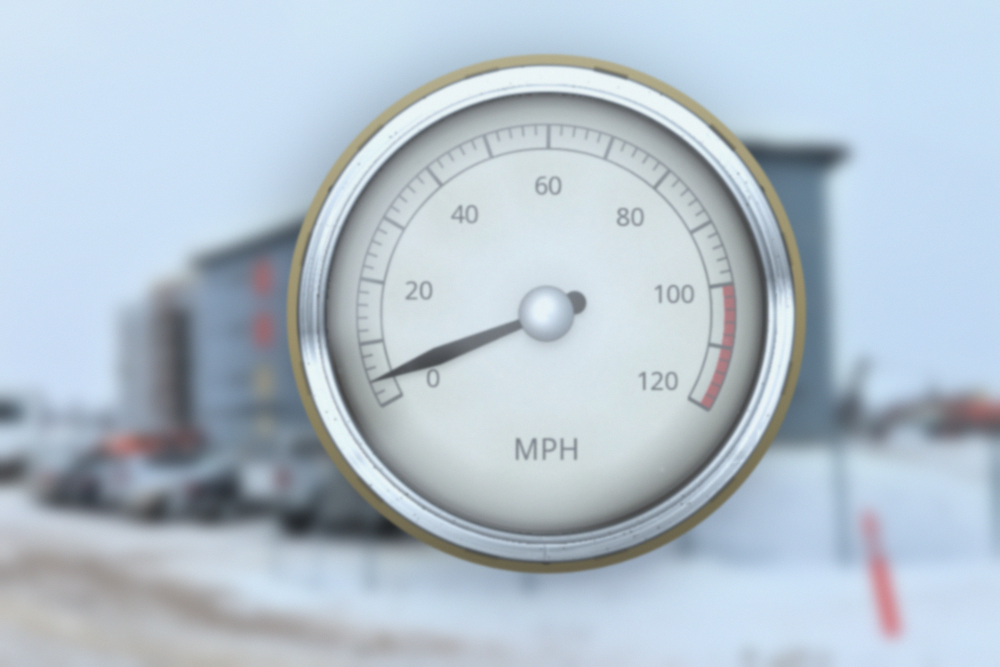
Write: 4mph
